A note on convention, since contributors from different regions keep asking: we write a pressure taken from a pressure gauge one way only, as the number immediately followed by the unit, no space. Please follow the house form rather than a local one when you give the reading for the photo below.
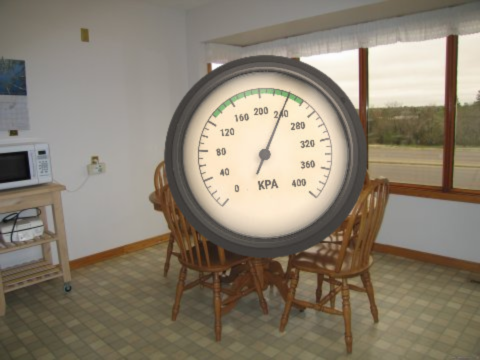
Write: 240kPa
